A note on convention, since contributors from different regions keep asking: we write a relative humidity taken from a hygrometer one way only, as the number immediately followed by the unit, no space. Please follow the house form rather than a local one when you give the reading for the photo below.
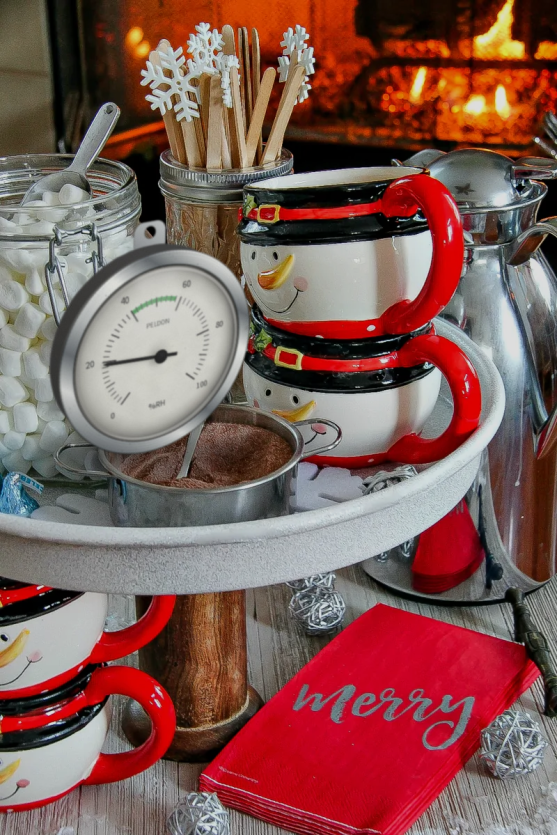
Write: 20%
